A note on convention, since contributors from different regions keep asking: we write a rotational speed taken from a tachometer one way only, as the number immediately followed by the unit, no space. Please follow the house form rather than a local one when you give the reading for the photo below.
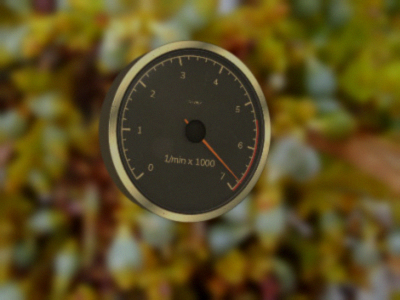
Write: 6800rpm
